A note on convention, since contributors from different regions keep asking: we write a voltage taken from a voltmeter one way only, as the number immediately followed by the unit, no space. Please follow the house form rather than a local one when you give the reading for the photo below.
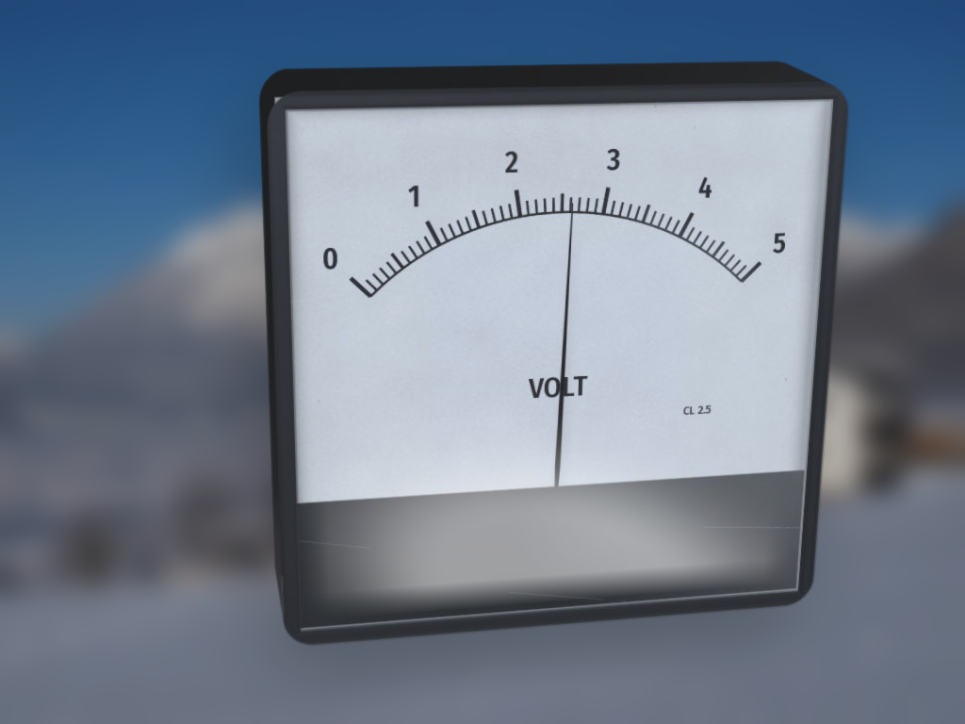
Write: 2.6V
